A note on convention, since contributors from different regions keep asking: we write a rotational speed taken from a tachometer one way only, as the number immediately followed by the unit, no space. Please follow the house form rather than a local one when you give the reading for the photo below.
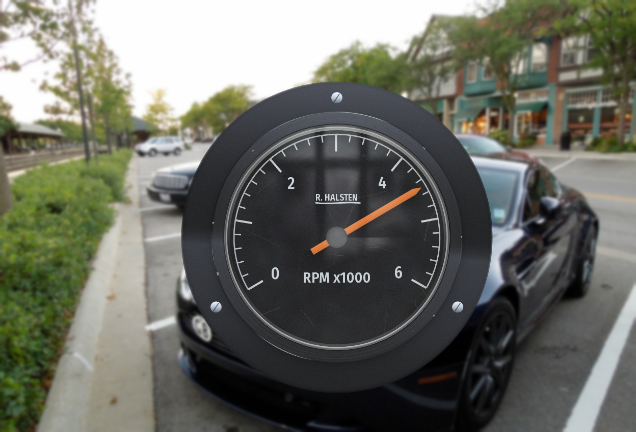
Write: 4500rpm
